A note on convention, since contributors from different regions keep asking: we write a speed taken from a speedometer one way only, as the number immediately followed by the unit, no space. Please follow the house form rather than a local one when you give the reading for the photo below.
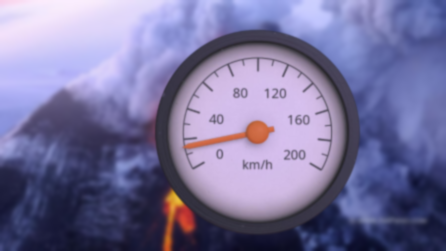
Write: 15km/h
